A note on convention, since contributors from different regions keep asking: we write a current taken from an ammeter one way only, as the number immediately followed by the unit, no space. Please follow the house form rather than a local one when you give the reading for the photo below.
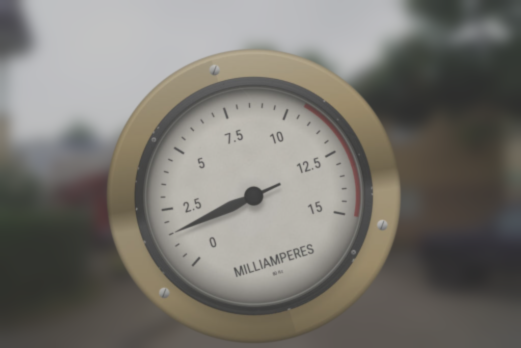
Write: 1.5mA
